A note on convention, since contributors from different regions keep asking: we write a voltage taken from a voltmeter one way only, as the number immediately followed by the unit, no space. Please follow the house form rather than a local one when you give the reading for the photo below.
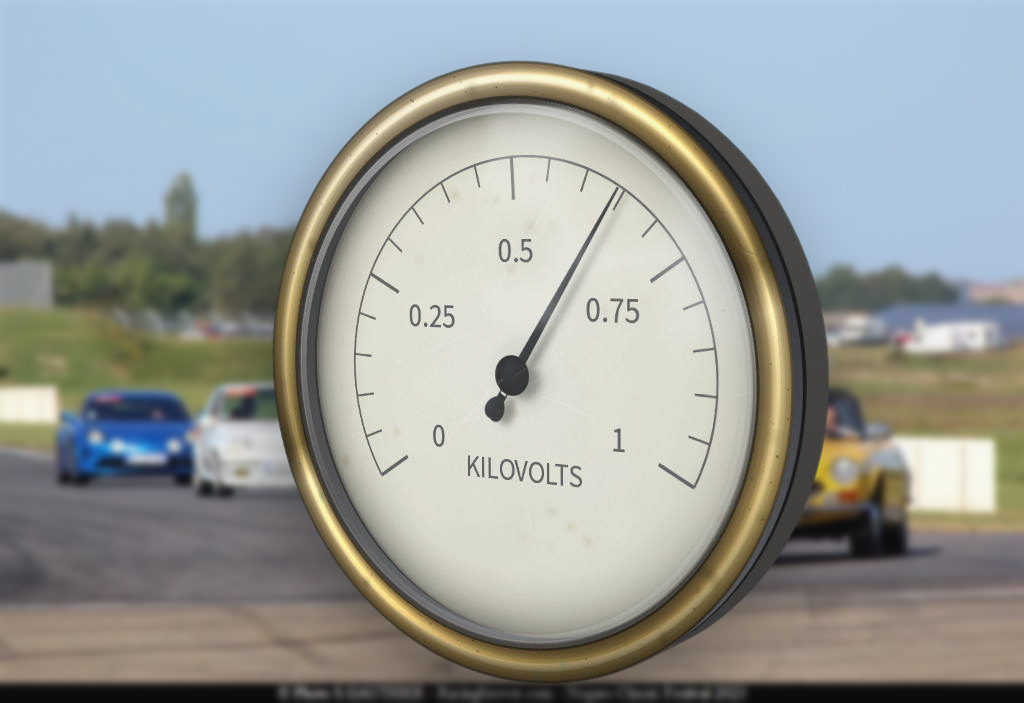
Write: 0.65kV
